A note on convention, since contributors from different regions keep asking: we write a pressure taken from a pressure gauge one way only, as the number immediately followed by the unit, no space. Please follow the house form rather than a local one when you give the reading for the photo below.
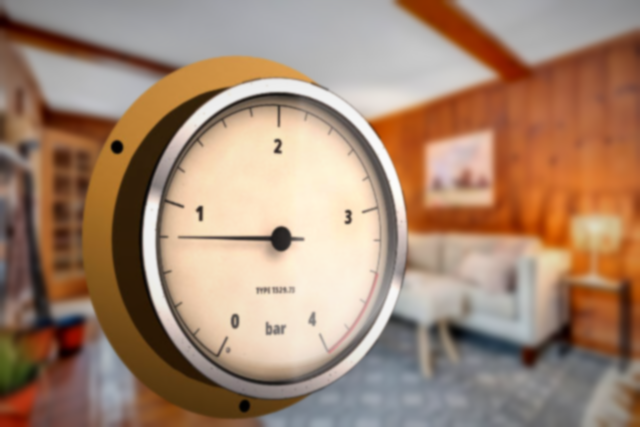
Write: 0.8bar
